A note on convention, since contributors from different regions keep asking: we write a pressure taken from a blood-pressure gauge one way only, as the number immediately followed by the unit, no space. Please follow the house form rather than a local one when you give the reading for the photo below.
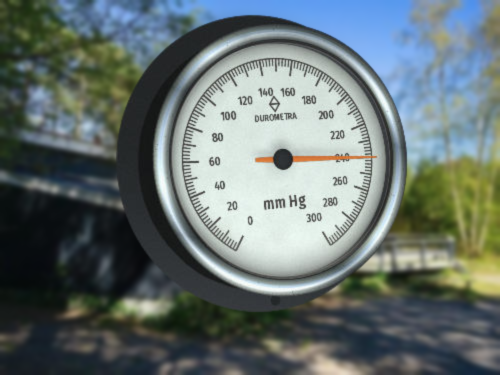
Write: 240mmHg
